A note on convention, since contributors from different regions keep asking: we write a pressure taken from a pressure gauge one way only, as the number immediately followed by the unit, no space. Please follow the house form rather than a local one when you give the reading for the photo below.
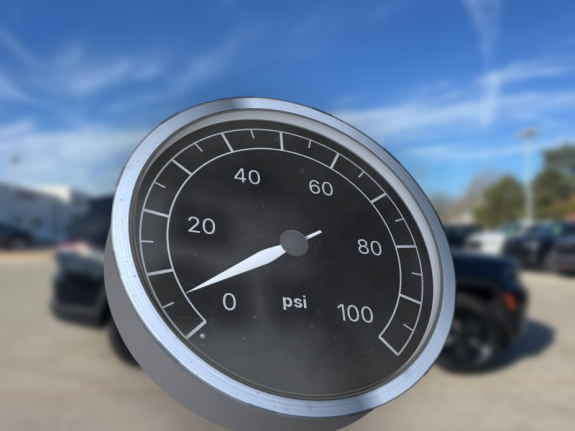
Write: 5psi
